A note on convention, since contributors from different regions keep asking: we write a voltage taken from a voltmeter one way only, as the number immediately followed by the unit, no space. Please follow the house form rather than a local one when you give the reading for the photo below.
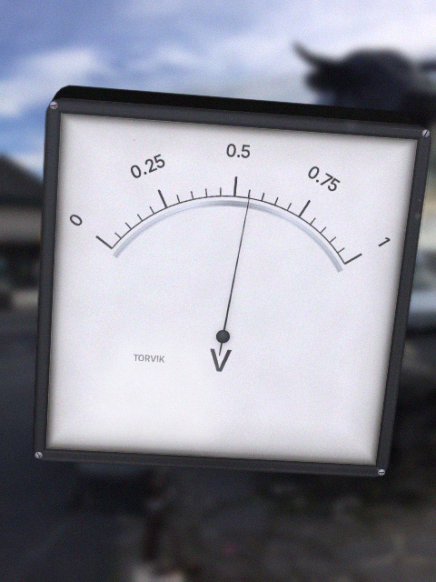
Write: 0.55V
